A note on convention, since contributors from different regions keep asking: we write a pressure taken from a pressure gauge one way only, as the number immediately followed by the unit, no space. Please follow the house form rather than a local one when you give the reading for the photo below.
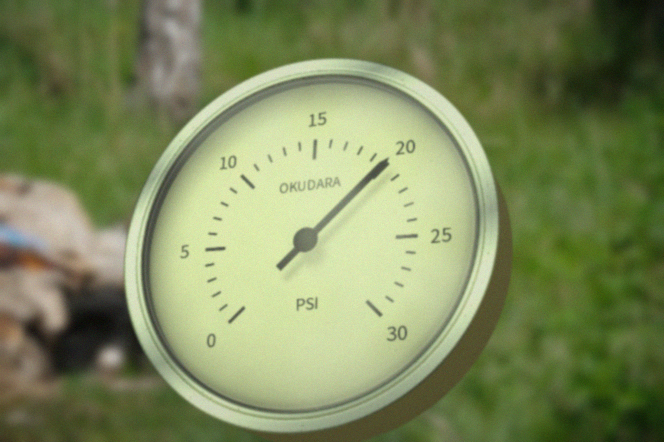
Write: 20psi
